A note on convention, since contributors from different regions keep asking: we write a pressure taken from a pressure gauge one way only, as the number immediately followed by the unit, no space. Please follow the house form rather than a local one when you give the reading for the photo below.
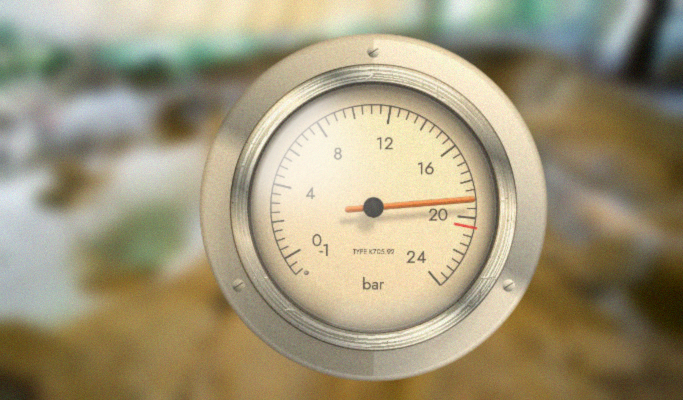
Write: 19bar
